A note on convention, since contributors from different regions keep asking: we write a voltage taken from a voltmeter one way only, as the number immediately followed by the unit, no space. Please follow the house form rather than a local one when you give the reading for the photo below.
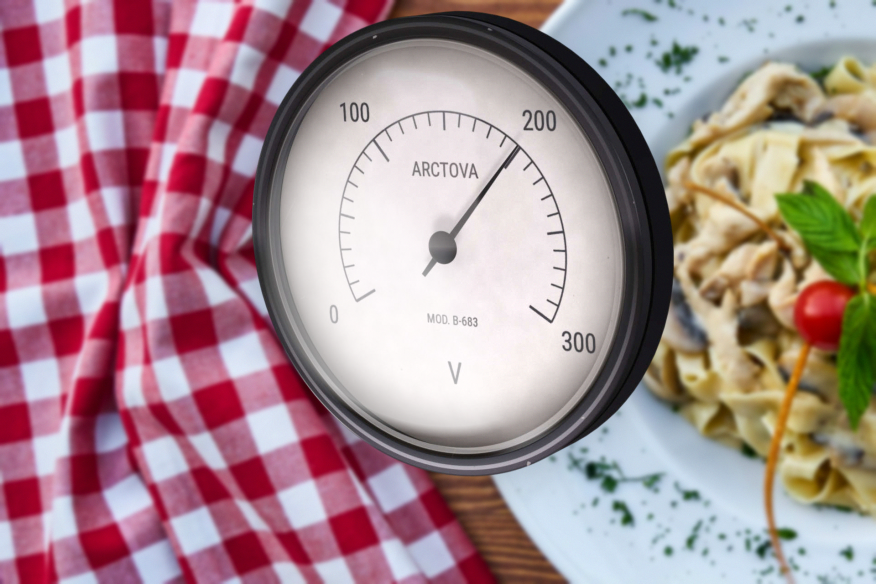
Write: 200V
